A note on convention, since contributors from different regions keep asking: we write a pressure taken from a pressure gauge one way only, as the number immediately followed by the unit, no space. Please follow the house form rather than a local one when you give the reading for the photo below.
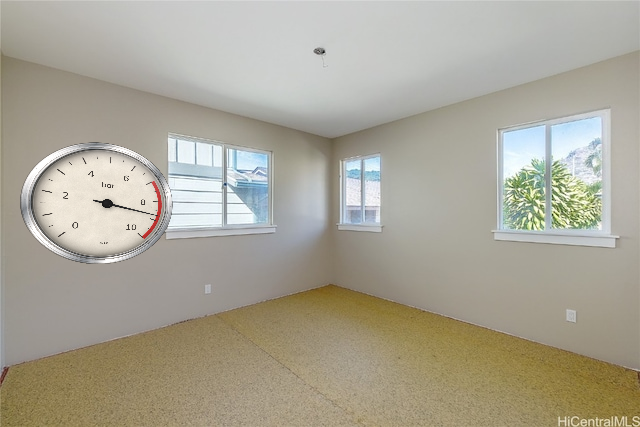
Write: 8.75bar
